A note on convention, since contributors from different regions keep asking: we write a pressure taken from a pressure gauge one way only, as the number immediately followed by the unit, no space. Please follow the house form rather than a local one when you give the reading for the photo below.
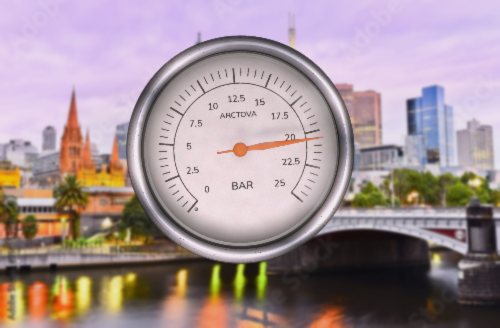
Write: 20.5bar
